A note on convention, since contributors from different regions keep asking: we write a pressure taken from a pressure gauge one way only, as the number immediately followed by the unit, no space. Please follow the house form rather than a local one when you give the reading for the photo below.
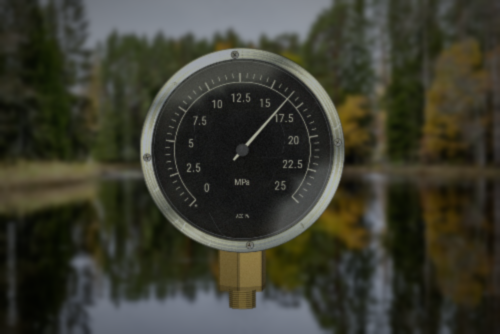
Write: 16.5MPa
